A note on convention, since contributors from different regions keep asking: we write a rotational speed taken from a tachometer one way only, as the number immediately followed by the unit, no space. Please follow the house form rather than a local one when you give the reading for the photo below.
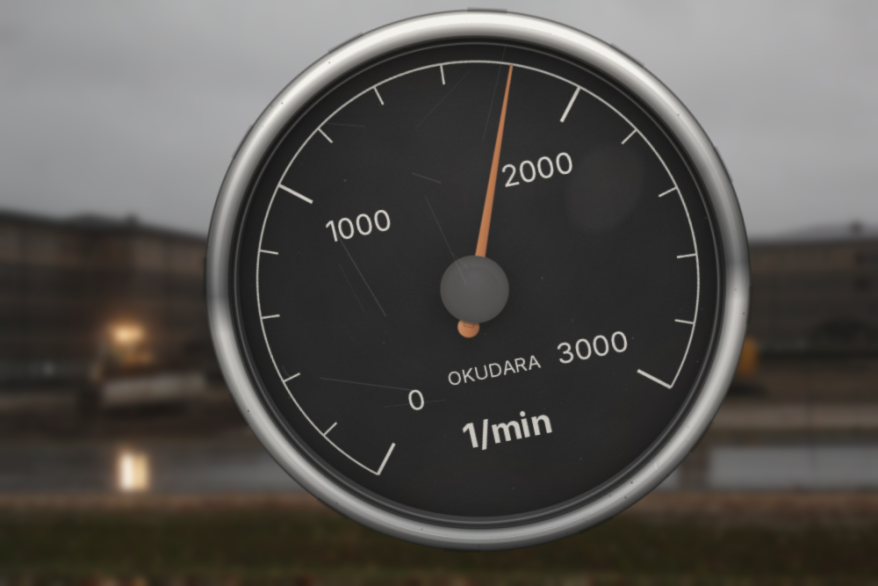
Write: 1800rpm
